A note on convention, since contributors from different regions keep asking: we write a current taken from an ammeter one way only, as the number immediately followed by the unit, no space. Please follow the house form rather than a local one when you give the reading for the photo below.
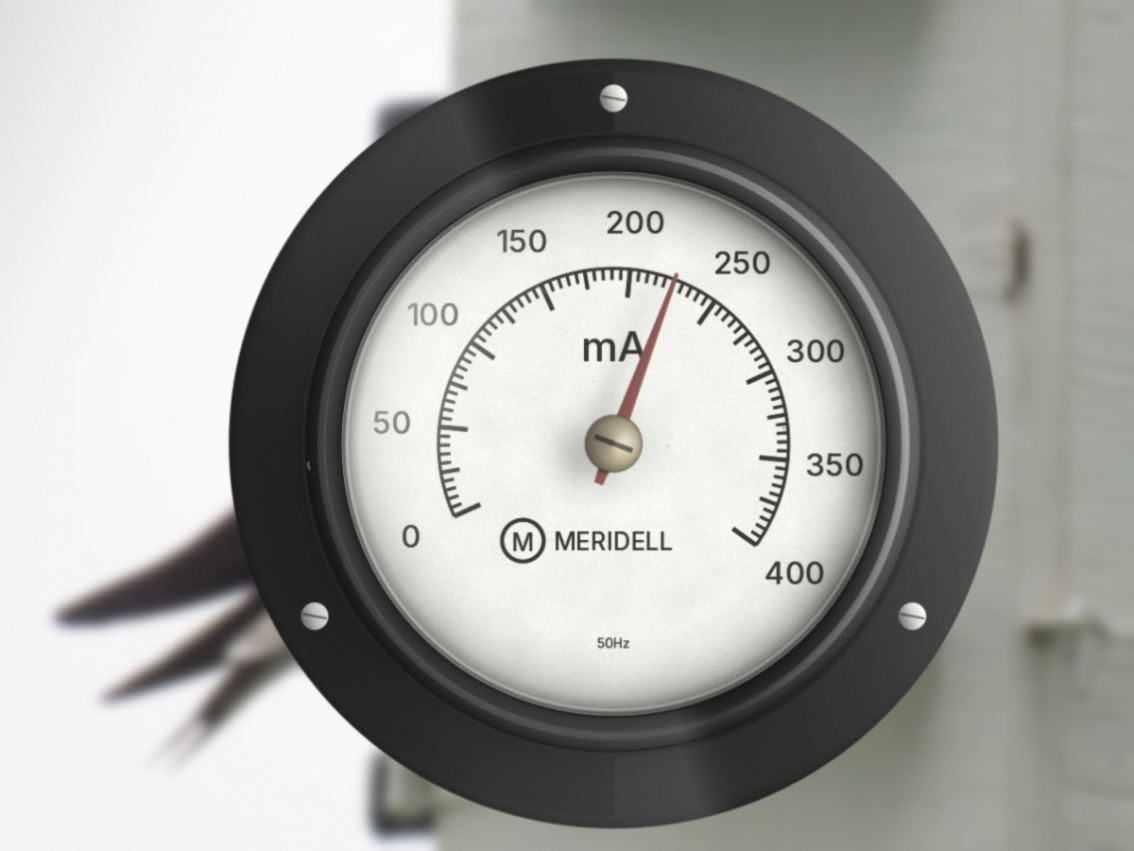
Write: 225mA
